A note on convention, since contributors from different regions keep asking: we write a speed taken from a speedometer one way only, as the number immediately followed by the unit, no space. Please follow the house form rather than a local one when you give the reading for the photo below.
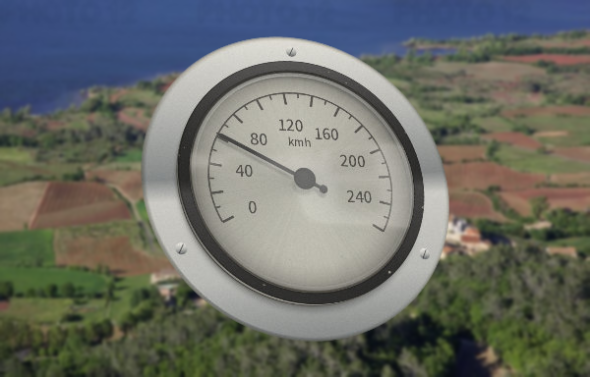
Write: 60km/h
